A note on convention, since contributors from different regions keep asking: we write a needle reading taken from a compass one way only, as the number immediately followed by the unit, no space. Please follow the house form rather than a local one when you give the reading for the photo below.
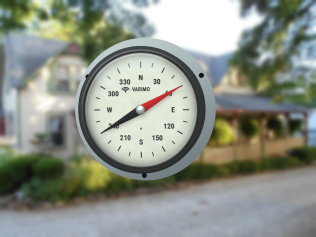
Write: 60°
